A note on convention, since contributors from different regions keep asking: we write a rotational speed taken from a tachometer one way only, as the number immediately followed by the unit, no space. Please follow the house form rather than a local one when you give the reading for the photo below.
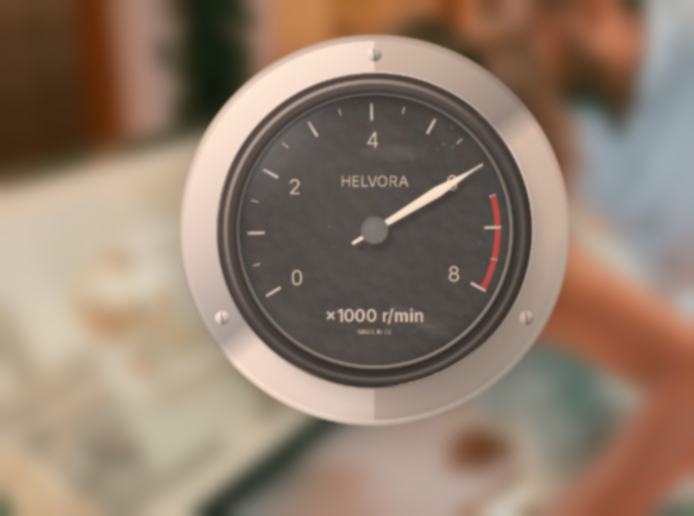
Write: 6000rpm
